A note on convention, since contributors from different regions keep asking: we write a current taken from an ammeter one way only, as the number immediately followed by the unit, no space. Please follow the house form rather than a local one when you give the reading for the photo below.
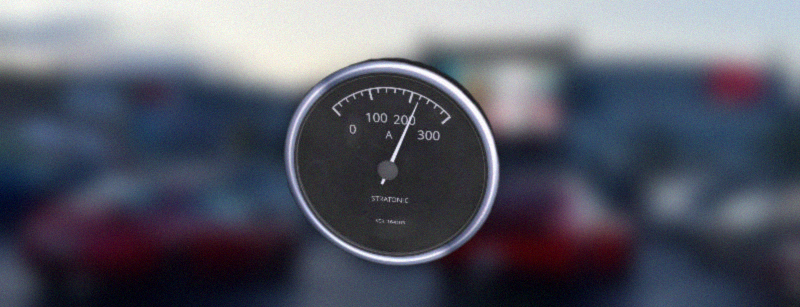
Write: 220A
